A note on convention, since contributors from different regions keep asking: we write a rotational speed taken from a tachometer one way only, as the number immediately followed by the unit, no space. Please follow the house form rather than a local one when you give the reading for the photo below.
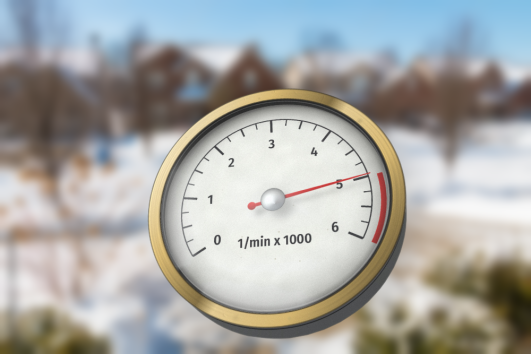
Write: 5000rpm
